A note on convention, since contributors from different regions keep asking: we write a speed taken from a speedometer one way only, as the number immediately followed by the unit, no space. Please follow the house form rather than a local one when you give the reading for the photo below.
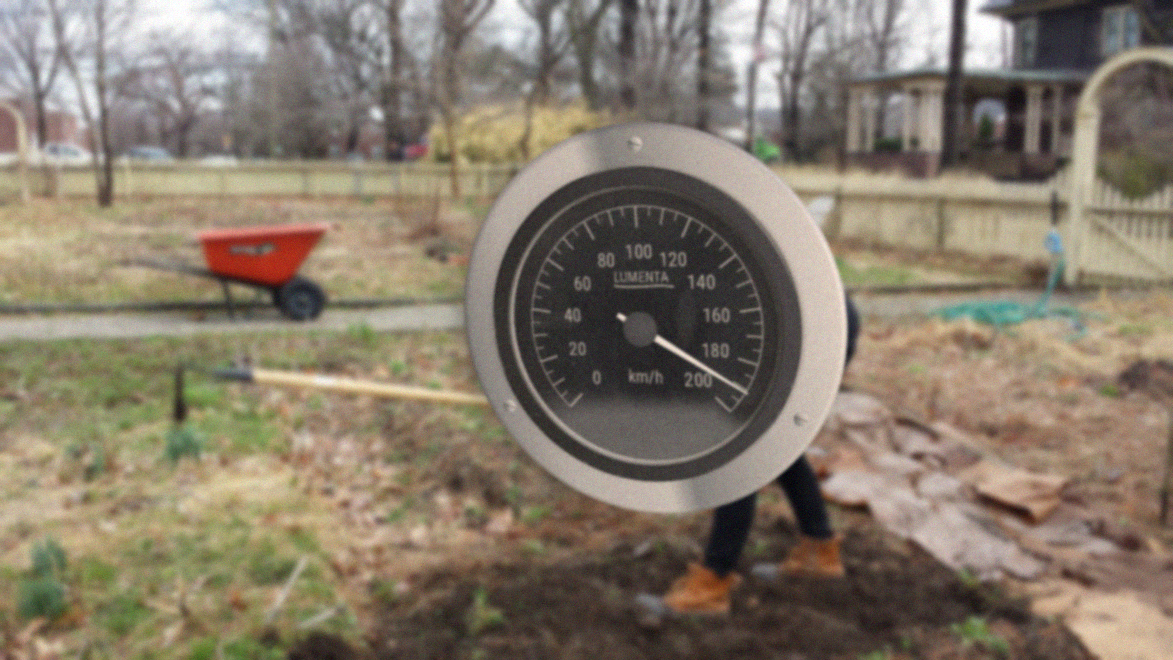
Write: 190km/h
